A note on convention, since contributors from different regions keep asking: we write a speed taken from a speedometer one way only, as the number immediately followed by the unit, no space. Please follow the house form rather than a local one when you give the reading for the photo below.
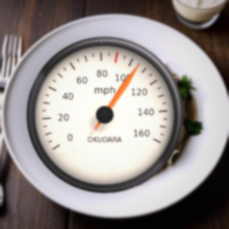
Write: 105mph
